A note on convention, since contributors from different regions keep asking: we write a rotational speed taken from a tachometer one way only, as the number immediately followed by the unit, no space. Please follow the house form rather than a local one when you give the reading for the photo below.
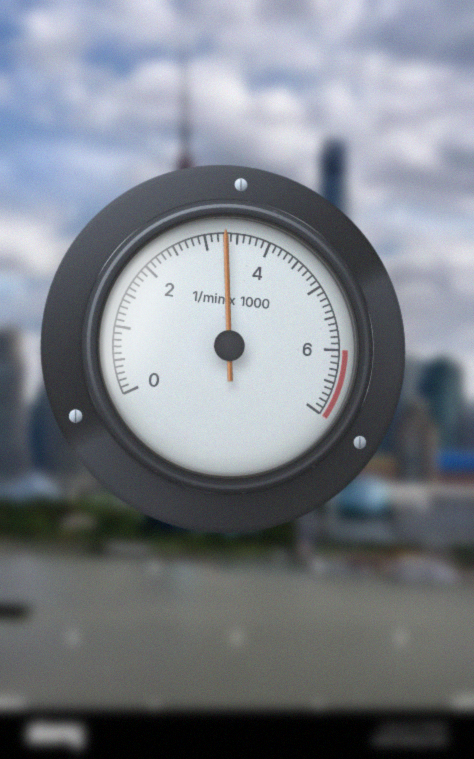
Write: 3300rpm
